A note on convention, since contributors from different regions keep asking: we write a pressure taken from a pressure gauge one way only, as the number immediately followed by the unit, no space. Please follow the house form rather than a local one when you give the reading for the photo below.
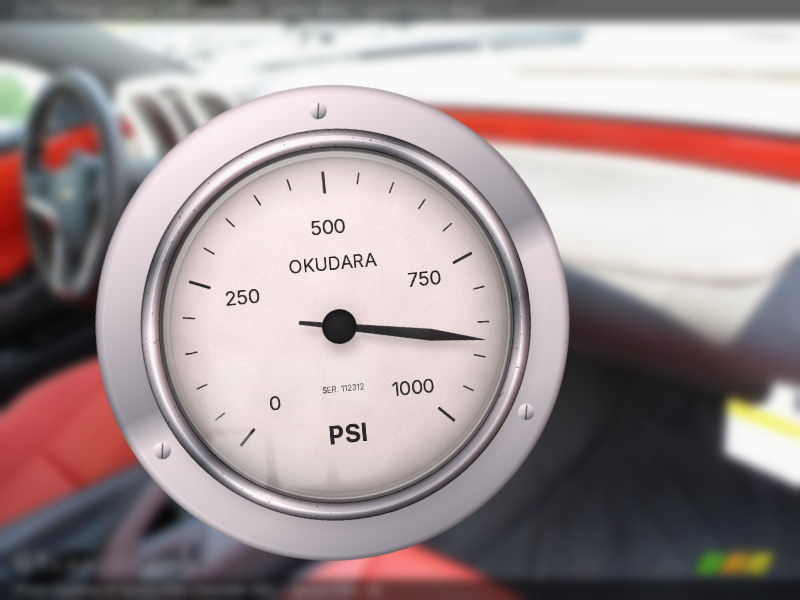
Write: 875psi
